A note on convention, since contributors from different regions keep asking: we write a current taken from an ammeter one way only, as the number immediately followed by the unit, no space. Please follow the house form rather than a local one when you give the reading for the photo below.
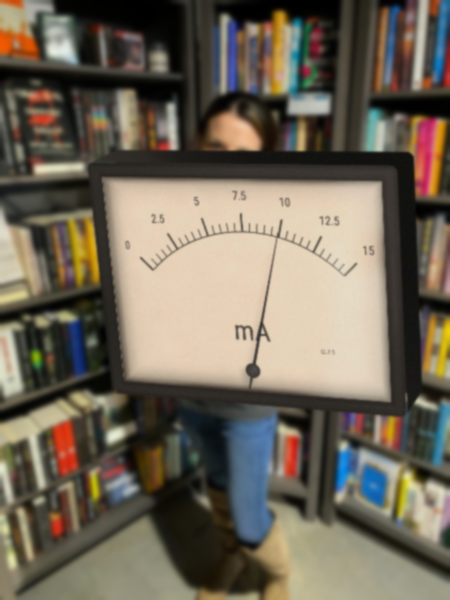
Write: 10mA
